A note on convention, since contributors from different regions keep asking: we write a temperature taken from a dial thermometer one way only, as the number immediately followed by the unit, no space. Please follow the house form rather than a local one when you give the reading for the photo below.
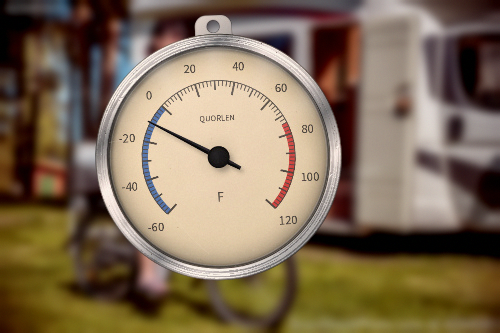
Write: -10°F
